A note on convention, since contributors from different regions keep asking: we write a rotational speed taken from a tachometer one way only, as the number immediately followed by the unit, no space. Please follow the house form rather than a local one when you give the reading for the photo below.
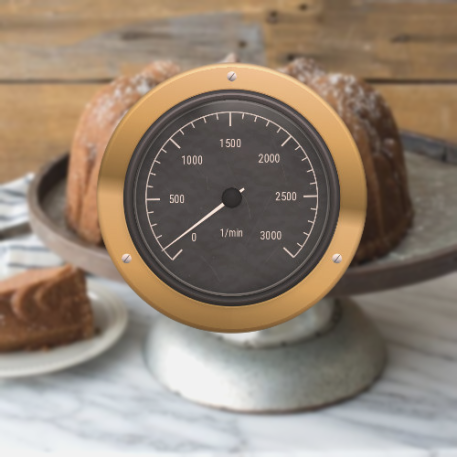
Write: 100rpm
